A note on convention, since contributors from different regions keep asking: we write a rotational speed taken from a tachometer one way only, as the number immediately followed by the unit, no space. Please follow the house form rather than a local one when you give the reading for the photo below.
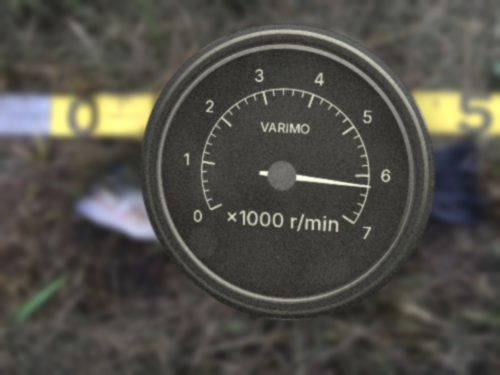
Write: 6200rpm
